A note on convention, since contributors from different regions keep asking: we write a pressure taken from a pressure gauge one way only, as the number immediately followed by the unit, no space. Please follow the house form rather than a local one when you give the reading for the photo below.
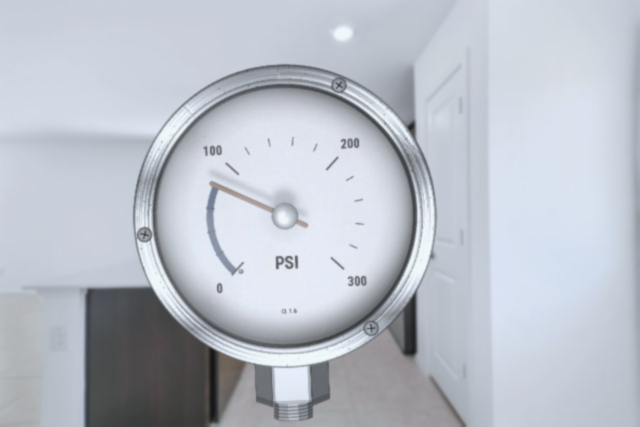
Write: 80psi
